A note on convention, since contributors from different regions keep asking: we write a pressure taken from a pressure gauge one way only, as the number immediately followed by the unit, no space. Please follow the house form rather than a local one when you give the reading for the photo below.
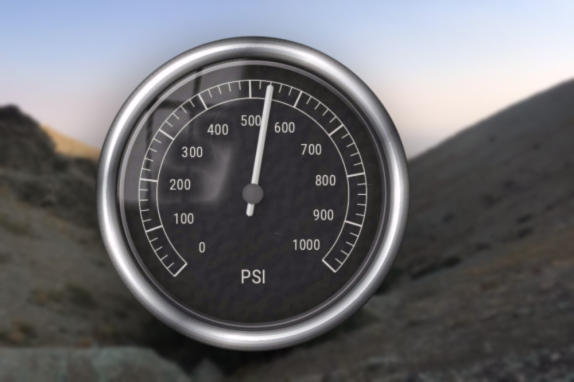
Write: 540psi
